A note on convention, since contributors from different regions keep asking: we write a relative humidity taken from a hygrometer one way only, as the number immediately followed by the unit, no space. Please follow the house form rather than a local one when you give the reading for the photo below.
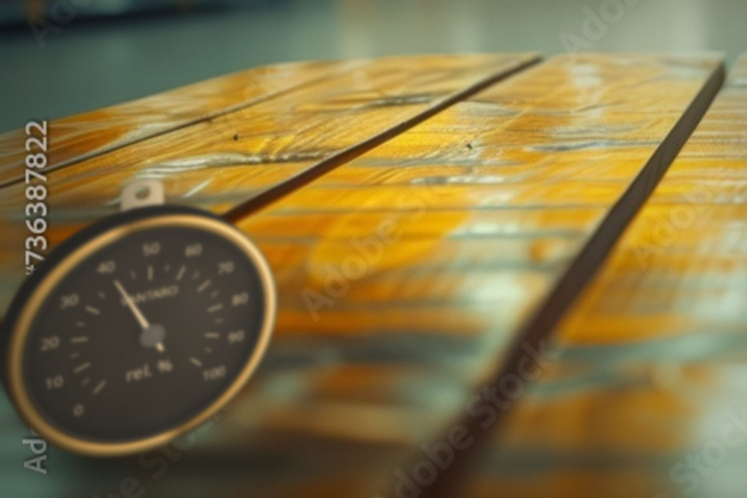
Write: 40%
